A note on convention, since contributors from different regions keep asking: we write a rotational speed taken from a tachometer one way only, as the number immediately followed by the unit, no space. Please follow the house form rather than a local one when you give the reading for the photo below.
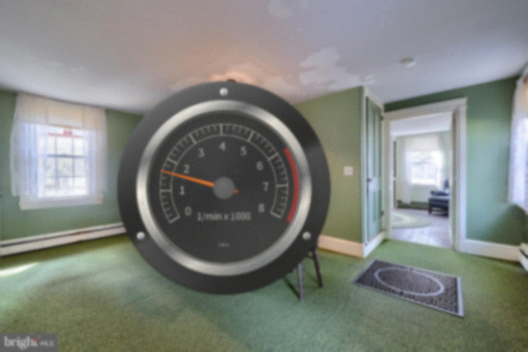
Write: 1600rpm
